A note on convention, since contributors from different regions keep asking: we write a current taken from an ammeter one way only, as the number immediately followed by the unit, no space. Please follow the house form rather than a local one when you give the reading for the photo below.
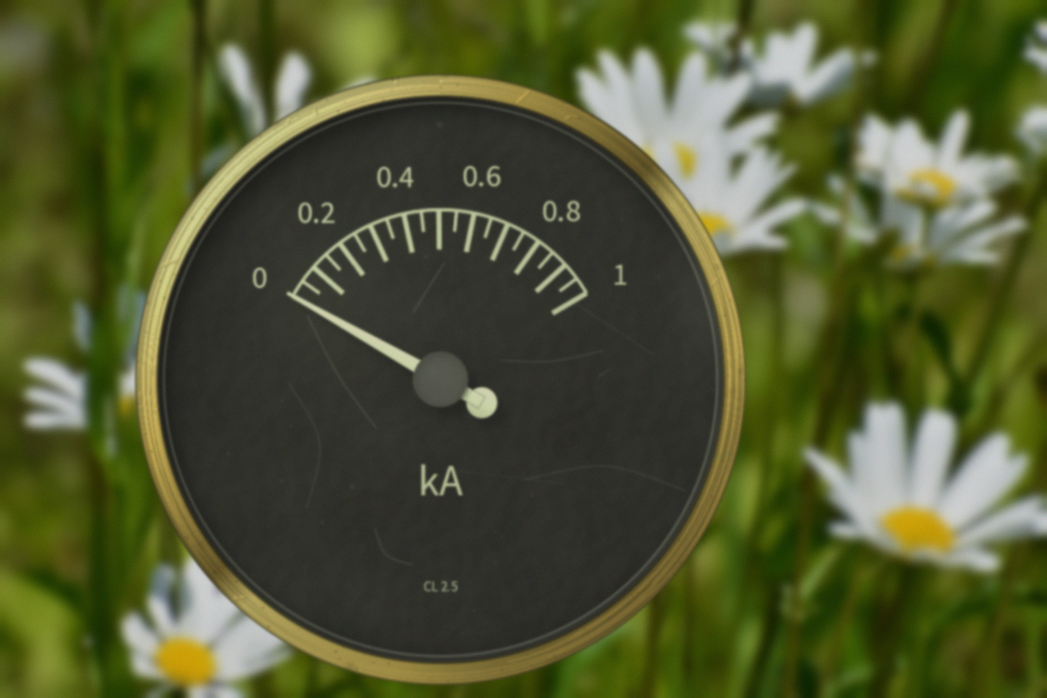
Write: 0kA
